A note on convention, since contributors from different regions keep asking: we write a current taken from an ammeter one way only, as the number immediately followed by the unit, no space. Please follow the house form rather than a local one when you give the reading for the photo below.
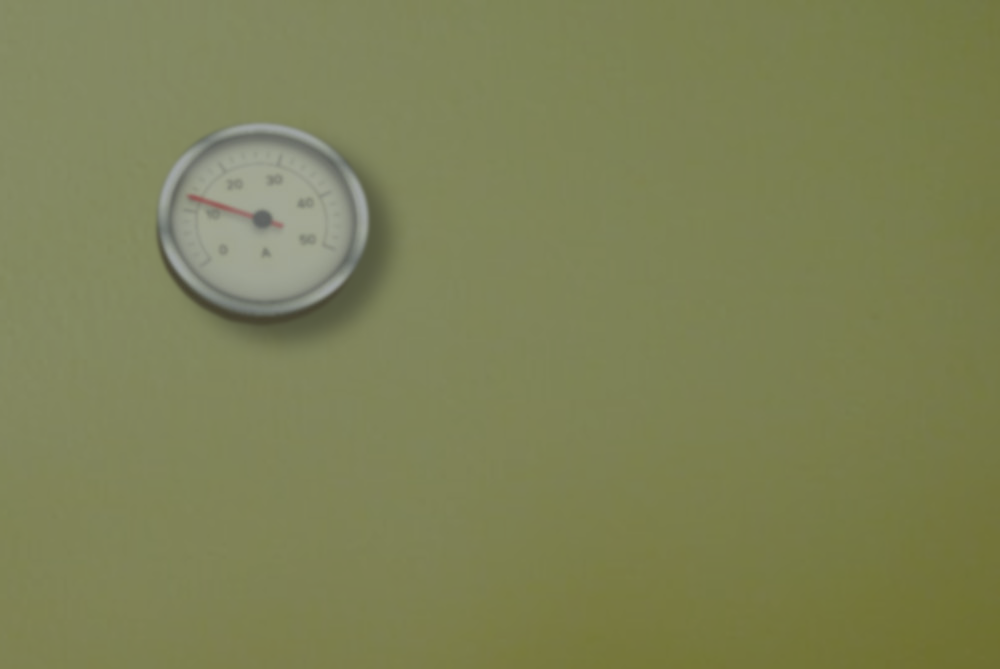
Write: 12A
